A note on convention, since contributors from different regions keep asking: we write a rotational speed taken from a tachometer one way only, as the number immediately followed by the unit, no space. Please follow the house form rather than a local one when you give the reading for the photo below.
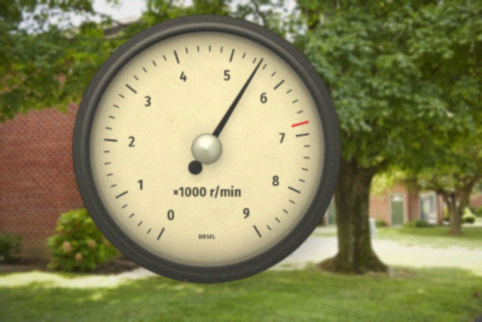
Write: 5500rpm
